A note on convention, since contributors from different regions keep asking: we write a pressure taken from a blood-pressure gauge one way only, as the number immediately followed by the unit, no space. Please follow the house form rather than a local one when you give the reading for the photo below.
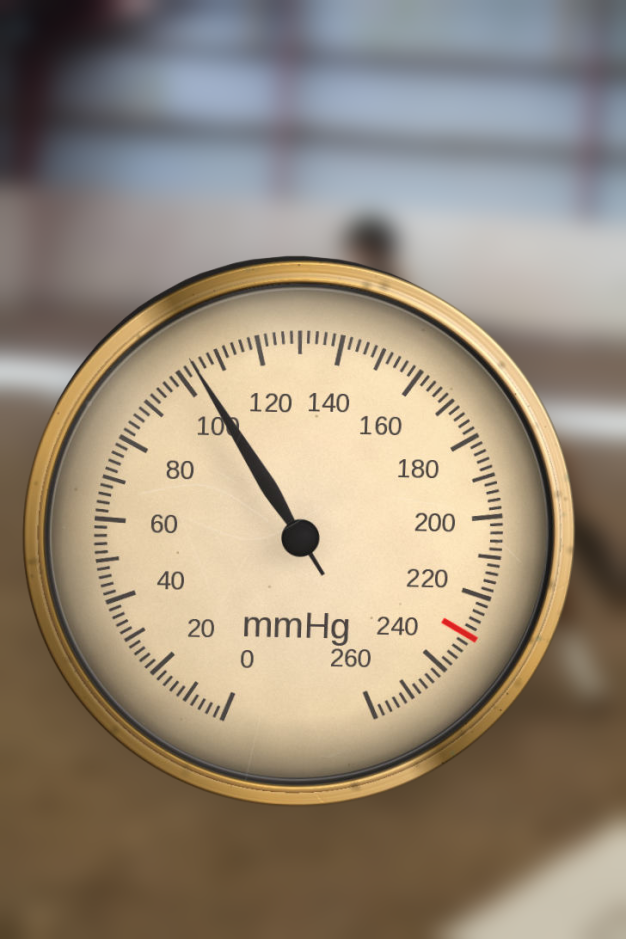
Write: 104mmHg
